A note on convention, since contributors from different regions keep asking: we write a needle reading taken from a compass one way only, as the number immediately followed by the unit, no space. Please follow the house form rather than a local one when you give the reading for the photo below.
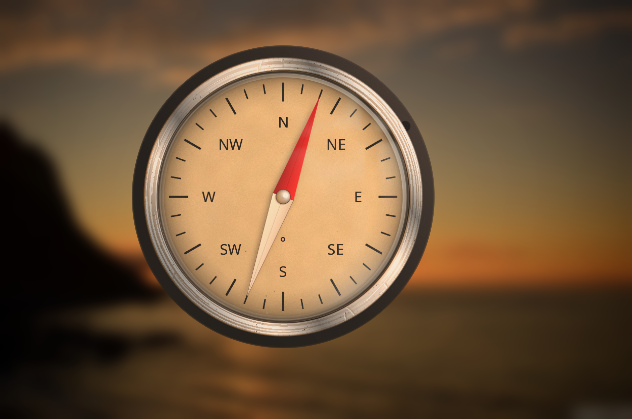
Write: 20°
